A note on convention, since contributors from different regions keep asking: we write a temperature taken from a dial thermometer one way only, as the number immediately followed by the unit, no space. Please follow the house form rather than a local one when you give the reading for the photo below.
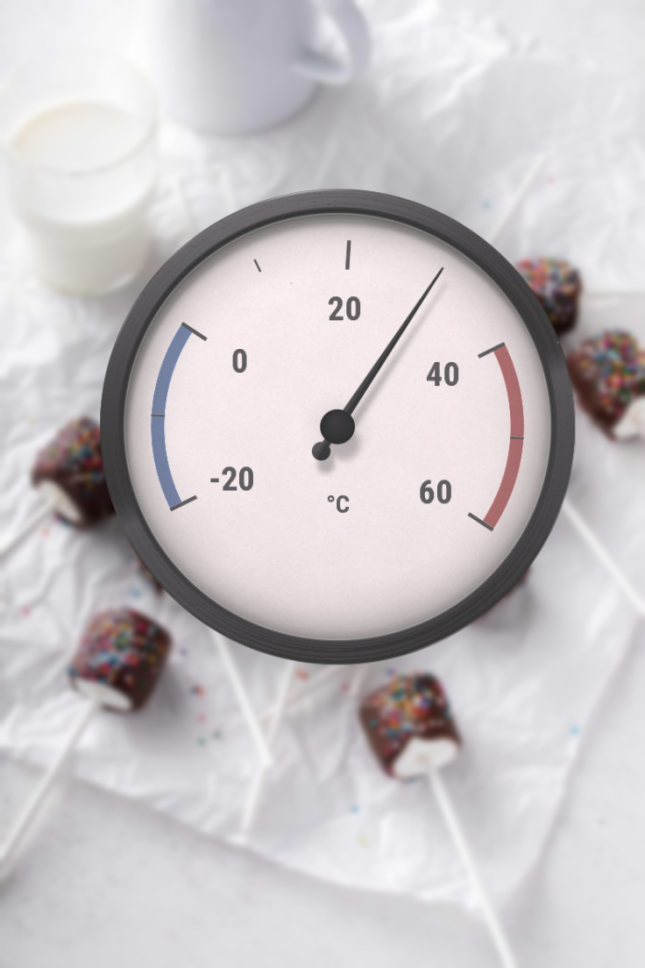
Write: 30°C
